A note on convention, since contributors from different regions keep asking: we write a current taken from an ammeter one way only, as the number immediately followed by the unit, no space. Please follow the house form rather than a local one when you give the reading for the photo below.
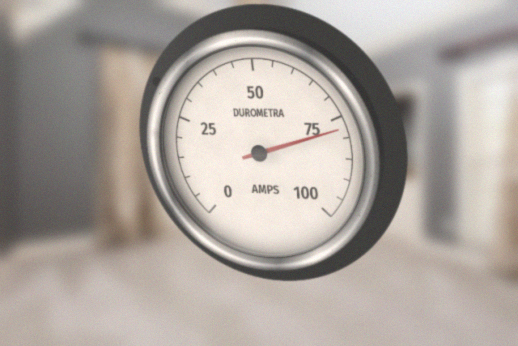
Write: 77.5A
